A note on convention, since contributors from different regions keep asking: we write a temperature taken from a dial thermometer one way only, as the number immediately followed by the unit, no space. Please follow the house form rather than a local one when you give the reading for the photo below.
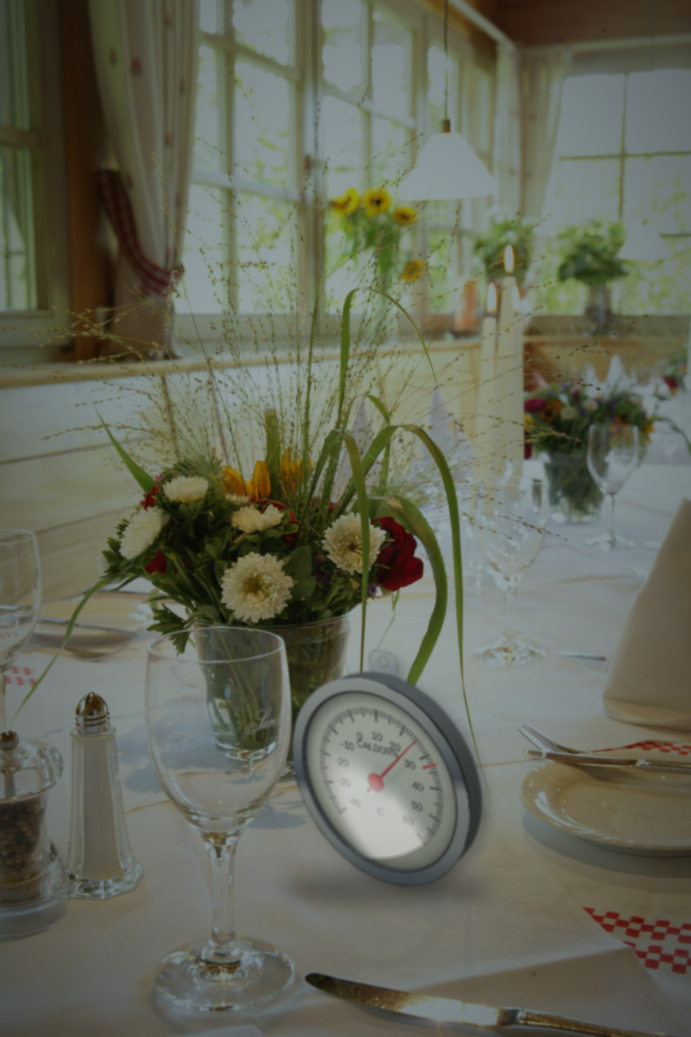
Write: 25°C
